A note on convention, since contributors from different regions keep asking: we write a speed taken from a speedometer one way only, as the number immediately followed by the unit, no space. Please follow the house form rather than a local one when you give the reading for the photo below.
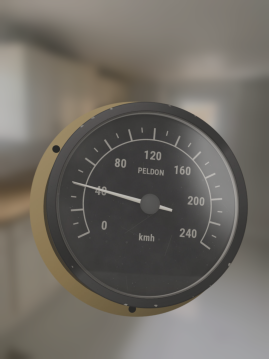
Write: 40km/h
